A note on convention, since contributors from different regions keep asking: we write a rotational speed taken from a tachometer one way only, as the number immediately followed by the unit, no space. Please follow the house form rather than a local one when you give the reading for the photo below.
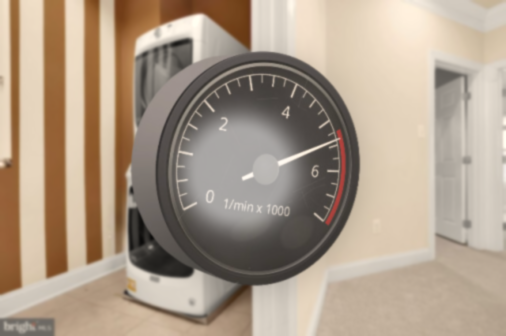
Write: 5375rpm
